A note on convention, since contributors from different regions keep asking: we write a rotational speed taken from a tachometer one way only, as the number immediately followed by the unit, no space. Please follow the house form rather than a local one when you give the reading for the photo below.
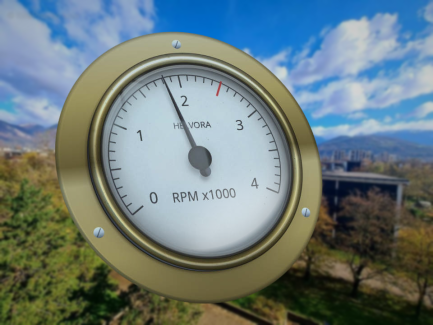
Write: 1800rpm
